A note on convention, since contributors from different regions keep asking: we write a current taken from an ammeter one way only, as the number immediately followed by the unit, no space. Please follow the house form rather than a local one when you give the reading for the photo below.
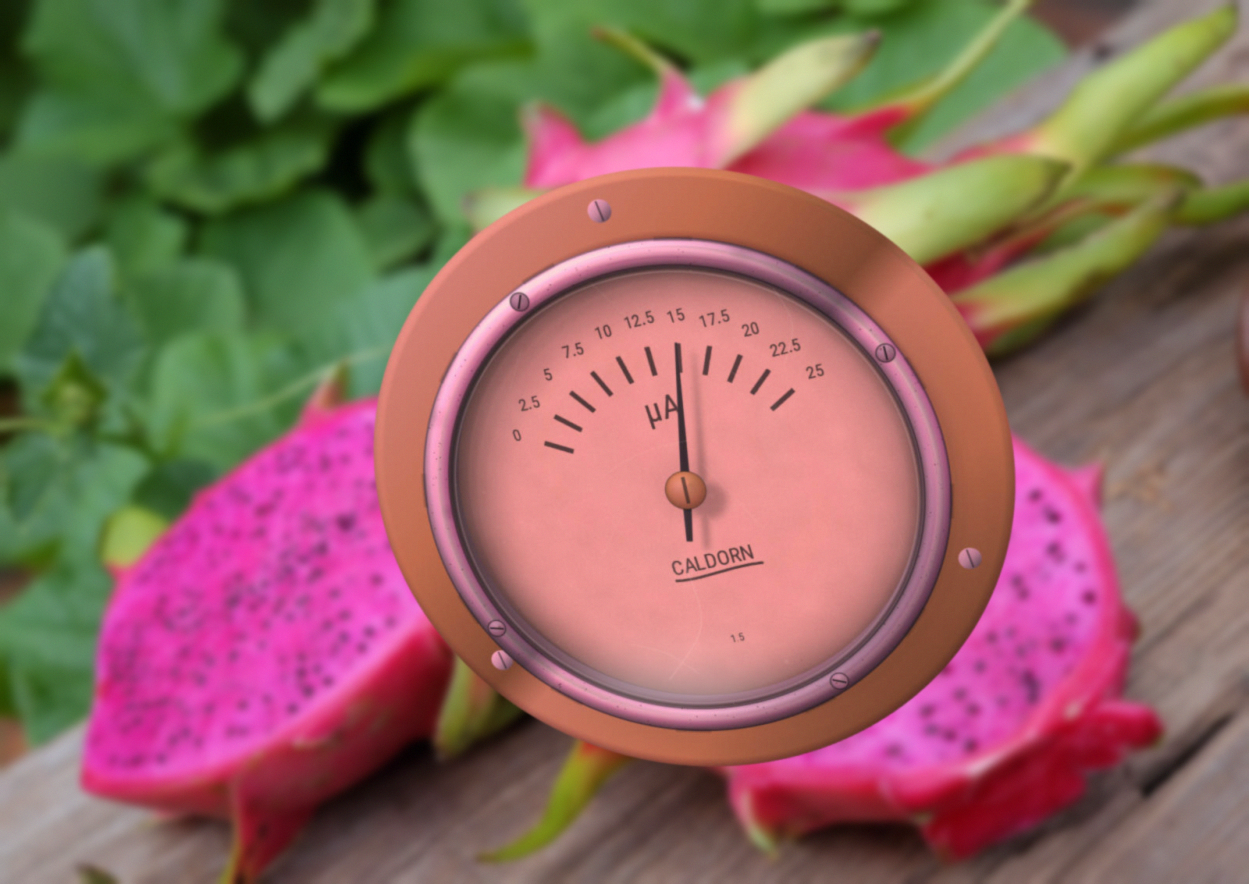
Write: 15µA
